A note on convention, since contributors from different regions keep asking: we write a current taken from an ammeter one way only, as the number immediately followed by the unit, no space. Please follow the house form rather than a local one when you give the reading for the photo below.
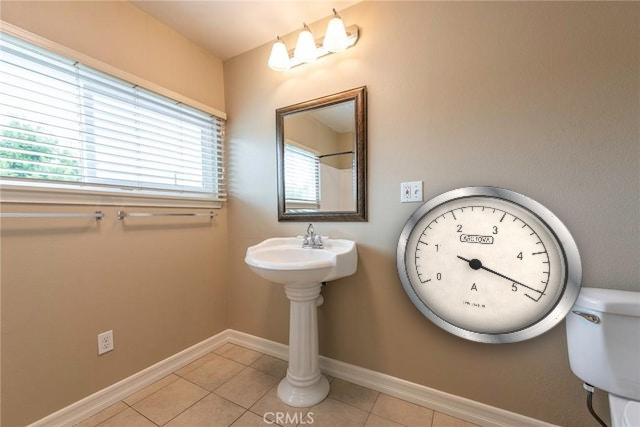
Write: 4.8A
